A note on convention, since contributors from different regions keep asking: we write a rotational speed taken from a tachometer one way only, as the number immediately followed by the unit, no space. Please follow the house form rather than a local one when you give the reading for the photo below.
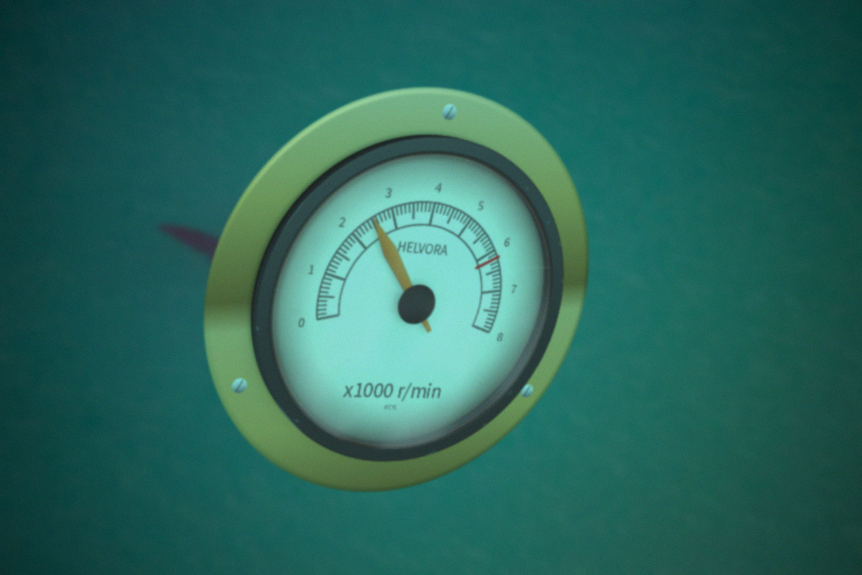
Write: 2500rpm
